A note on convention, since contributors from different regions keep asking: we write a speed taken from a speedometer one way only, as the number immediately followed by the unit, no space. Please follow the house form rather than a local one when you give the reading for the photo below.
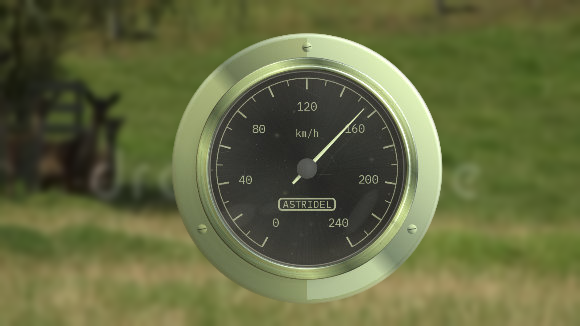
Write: 155km/h
